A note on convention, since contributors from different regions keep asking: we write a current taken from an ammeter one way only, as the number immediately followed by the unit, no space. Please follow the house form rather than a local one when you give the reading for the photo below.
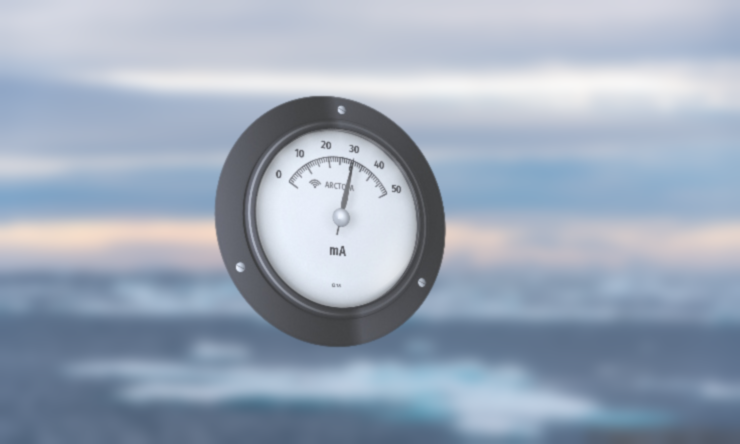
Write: 30mA
